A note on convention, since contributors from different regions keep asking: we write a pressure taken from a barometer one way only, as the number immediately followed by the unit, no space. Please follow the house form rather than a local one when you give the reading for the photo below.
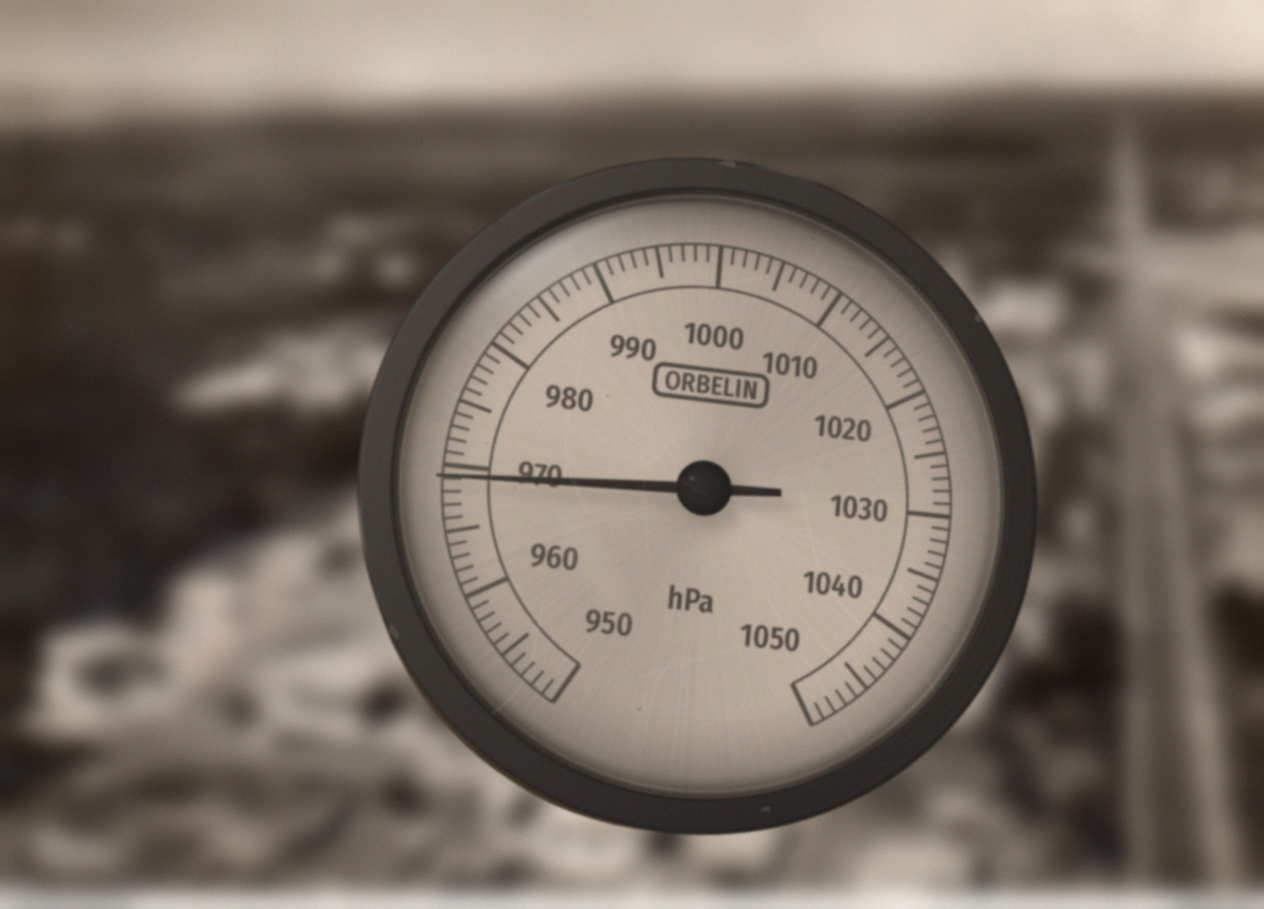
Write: 969hPa
